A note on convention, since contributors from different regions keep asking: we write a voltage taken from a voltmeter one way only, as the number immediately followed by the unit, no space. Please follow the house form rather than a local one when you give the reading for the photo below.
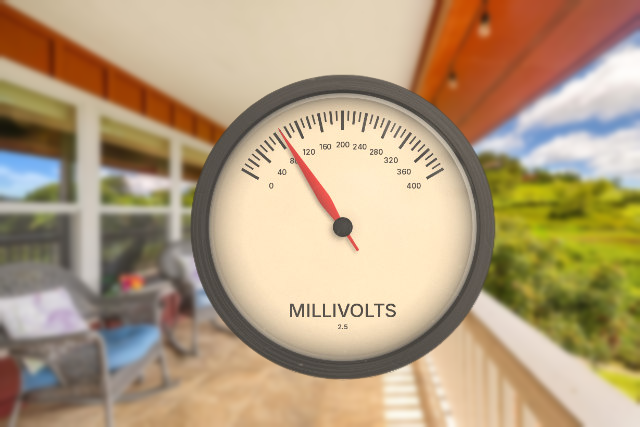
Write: 90mV
